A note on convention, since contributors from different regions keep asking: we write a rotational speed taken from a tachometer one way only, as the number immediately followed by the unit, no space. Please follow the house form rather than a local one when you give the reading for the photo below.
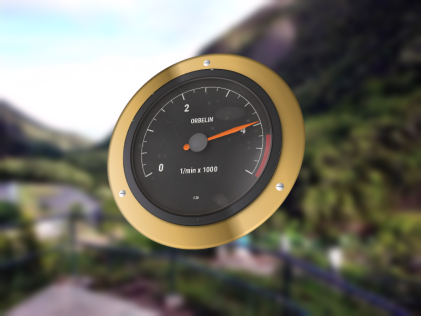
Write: 4000rpm
